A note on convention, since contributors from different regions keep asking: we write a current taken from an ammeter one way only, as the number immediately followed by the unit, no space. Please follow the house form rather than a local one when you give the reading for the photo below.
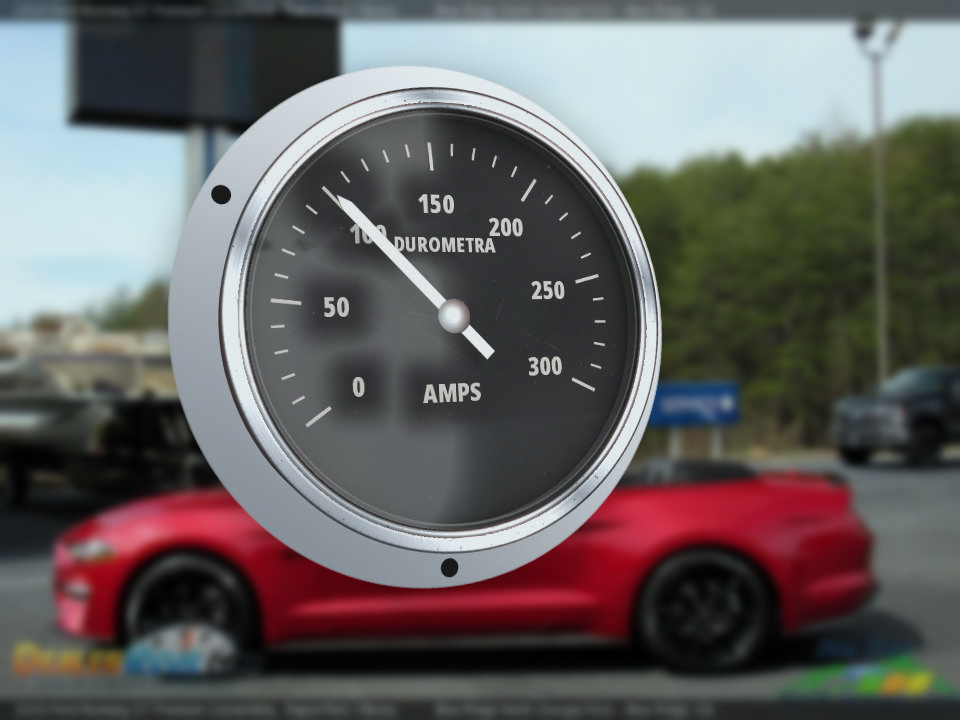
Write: 100A
